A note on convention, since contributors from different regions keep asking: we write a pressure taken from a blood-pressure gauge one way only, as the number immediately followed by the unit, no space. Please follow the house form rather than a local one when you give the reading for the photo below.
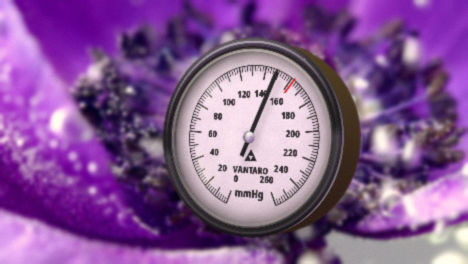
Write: 150mmHg
